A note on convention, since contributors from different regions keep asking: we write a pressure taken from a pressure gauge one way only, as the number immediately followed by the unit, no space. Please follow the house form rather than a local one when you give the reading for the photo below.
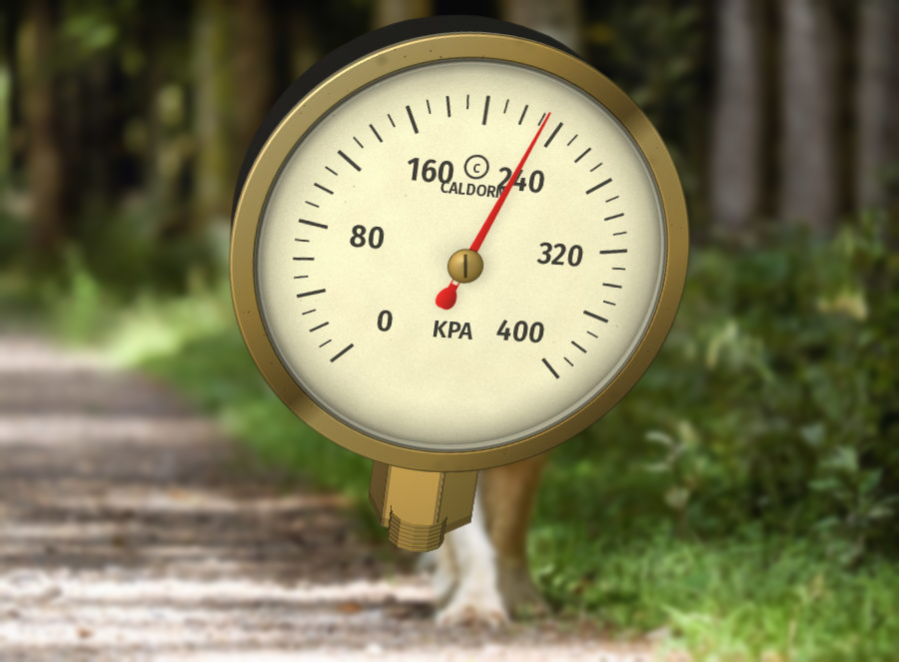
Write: 230kPa
